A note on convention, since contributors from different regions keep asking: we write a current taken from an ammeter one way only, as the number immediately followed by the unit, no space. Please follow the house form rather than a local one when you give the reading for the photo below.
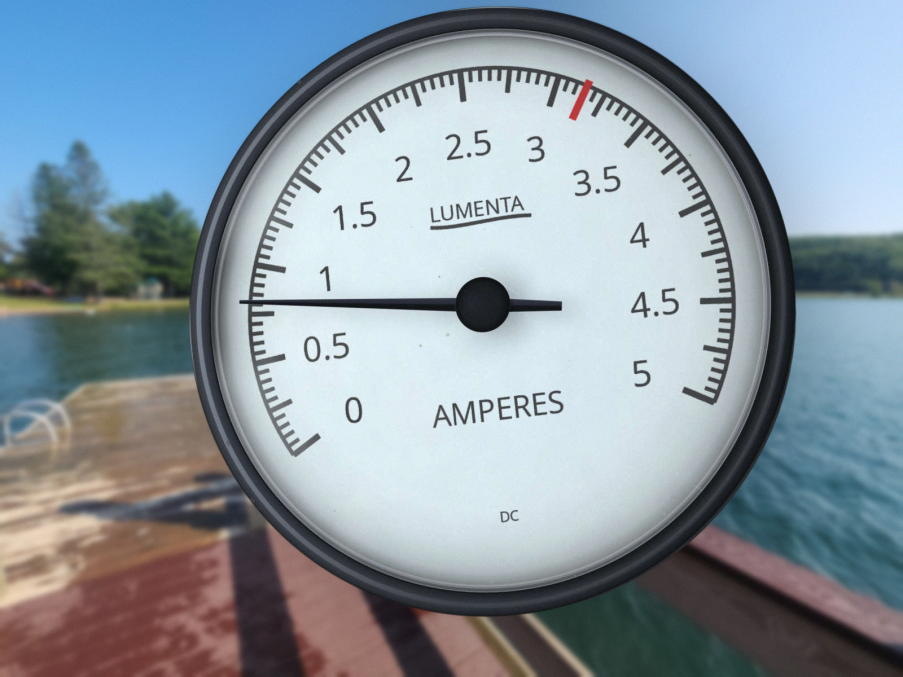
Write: 0.8A
